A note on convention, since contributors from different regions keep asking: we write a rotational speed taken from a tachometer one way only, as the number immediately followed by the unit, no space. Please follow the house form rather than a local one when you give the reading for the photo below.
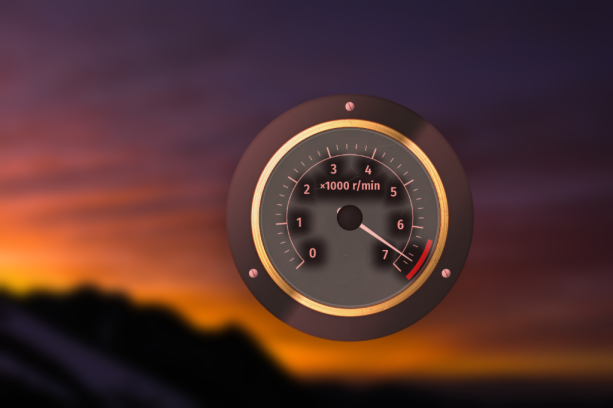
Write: 6700rpm
